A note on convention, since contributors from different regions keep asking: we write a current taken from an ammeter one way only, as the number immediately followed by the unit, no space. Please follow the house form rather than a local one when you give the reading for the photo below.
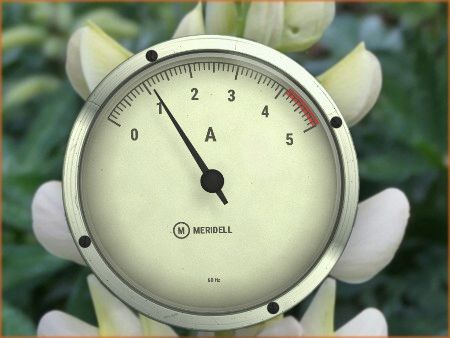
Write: 1.1A
